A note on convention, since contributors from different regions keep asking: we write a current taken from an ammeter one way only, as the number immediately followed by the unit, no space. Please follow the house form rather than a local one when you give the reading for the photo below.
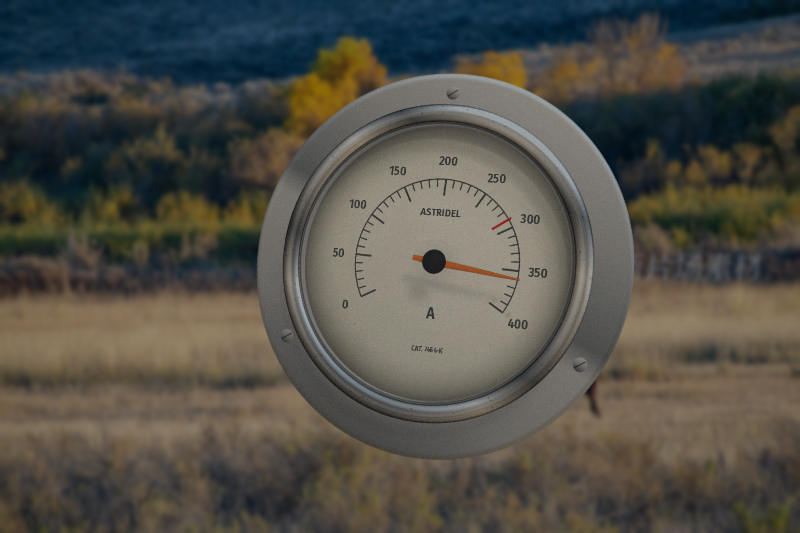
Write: 360A
